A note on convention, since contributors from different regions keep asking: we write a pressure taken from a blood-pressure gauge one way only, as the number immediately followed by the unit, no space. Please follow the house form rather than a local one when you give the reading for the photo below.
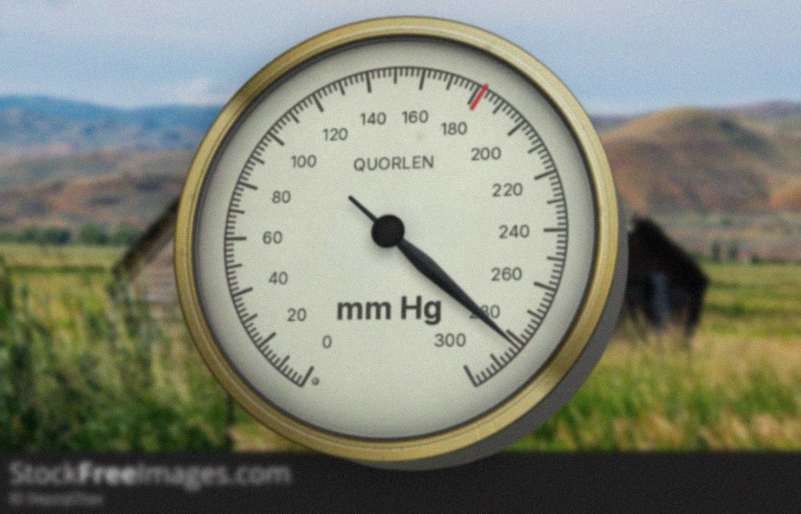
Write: 282mmHg
